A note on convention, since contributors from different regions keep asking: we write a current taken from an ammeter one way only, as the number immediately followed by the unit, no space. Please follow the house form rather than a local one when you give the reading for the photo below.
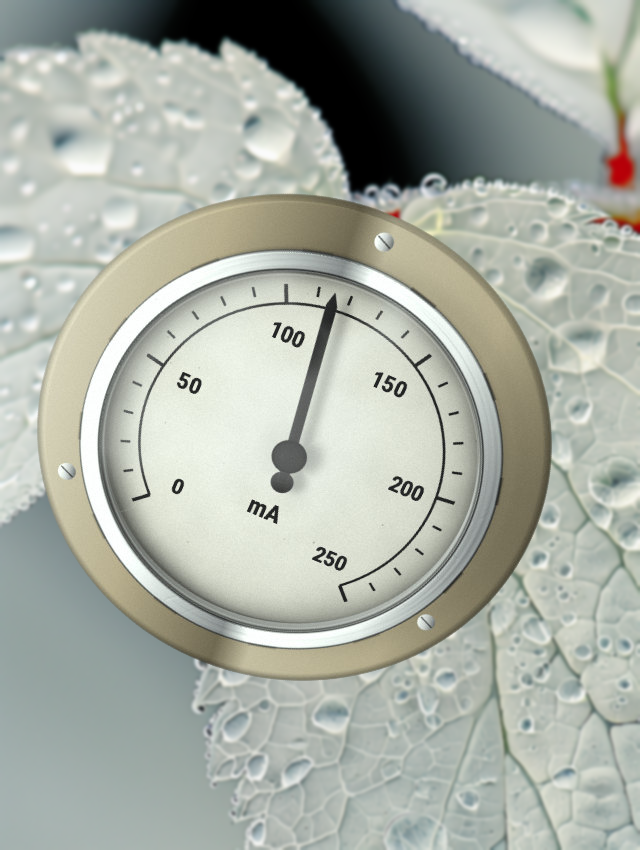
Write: 115mA
